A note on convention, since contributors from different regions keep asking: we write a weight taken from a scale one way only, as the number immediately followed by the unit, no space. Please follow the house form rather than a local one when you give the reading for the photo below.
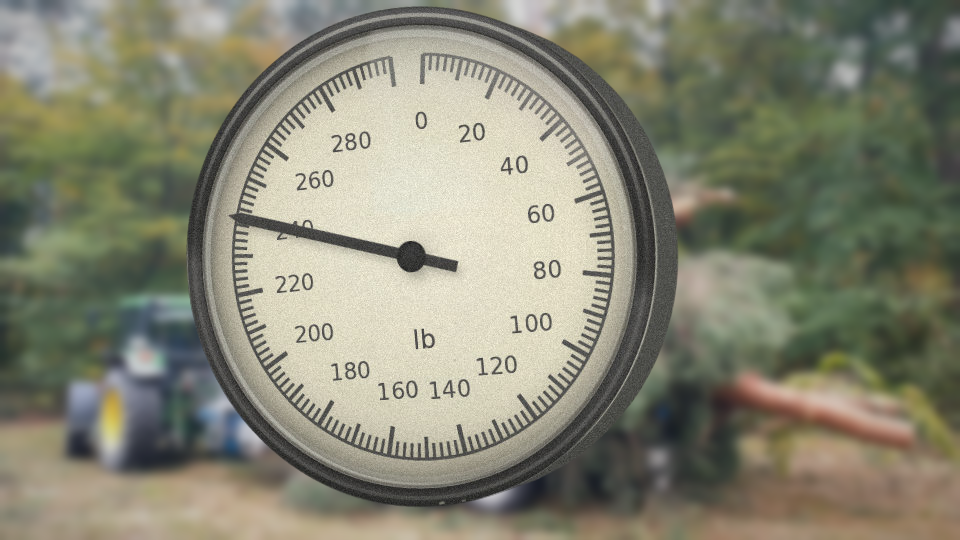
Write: 240lb
